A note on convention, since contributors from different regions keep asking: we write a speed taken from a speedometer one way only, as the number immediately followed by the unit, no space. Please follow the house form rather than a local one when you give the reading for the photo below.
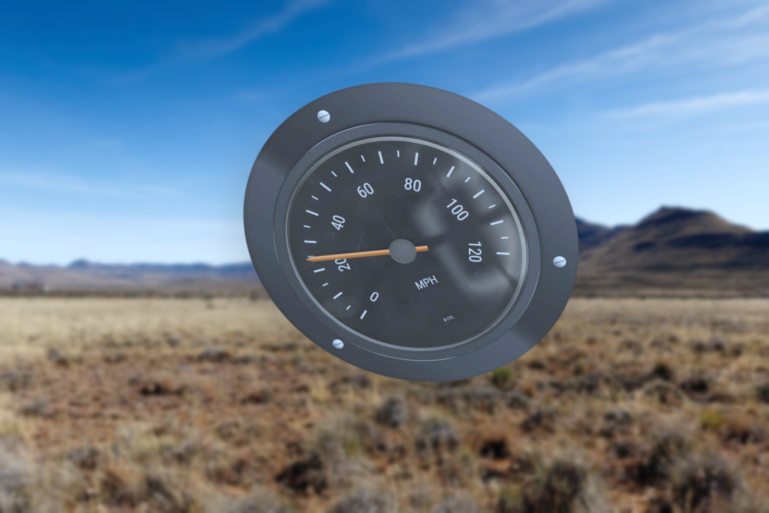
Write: 25mph
